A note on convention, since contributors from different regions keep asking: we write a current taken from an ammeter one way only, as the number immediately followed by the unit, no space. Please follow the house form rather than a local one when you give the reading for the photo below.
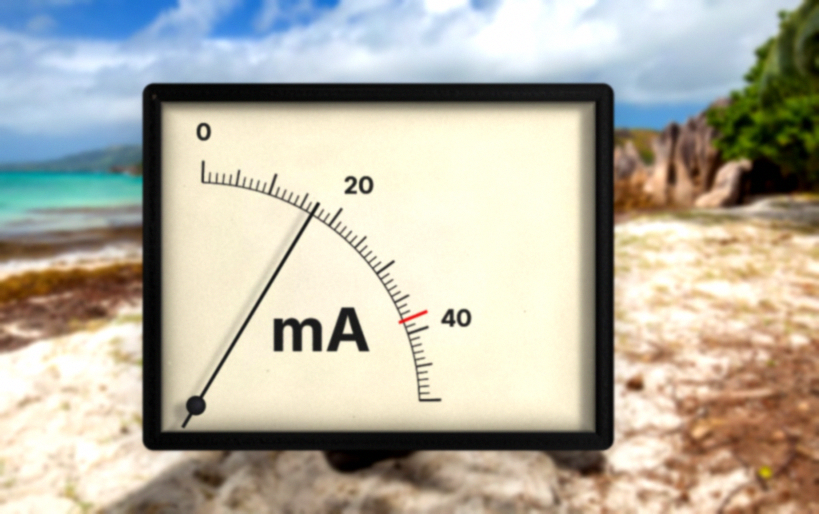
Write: 17mA
